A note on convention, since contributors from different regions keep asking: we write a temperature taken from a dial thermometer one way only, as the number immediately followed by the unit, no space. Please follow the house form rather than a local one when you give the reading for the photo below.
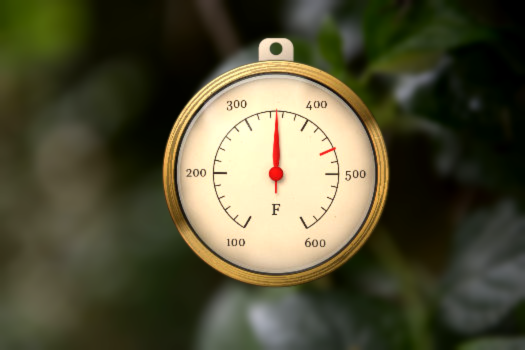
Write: 350°F
